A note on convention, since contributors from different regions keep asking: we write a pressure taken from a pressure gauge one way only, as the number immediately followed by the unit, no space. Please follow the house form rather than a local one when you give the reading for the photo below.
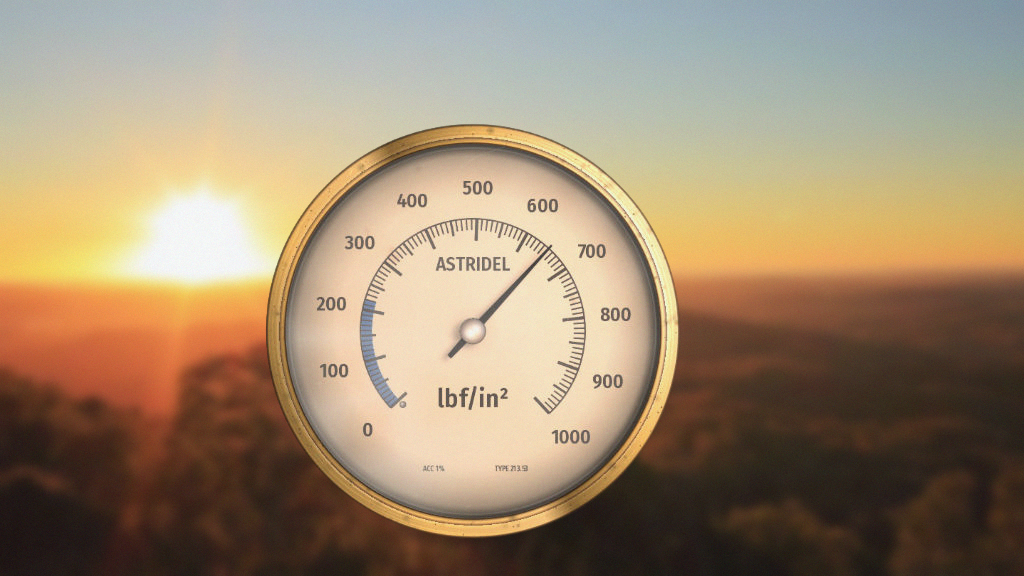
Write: 650psi
